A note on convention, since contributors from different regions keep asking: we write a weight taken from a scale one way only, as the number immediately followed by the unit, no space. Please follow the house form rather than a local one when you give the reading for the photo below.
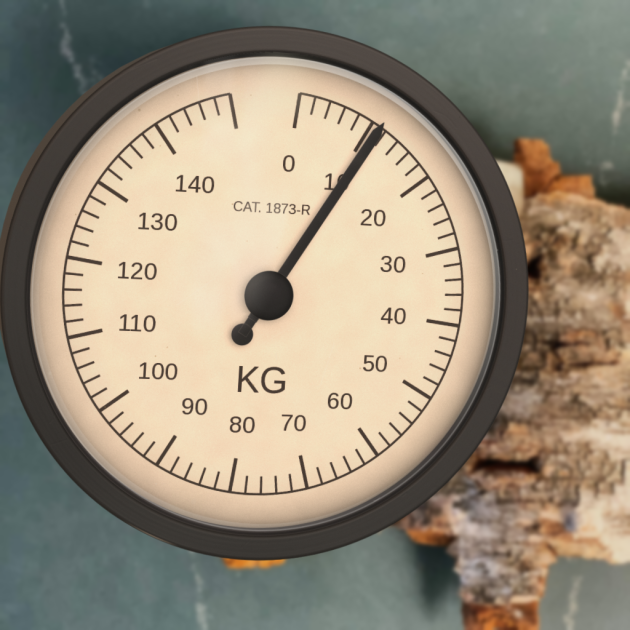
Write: 11kg
